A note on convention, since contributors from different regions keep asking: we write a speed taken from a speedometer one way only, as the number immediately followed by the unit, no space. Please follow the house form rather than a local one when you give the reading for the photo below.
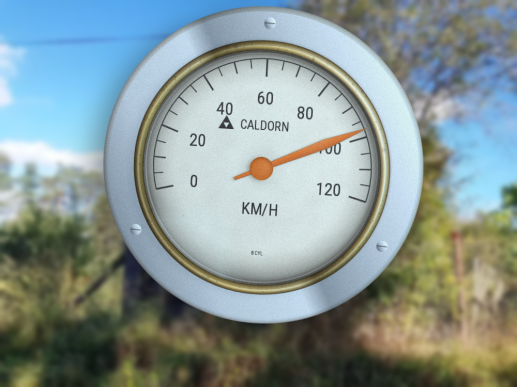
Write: 97.5km/h
